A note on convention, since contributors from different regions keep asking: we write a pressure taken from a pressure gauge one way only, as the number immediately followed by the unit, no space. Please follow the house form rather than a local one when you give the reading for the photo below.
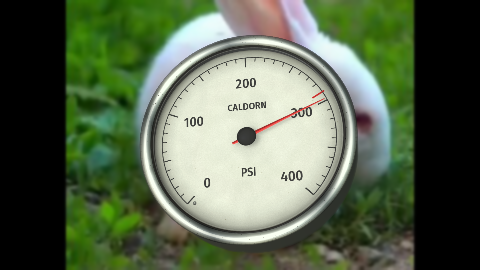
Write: 300psi
